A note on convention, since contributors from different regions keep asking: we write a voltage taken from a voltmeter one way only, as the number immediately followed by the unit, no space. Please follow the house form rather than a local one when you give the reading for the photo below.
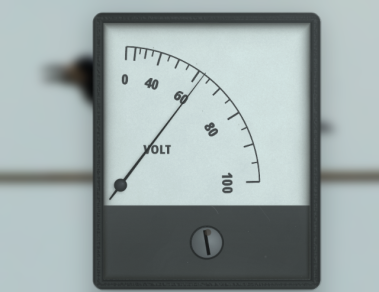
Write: 62.5V
